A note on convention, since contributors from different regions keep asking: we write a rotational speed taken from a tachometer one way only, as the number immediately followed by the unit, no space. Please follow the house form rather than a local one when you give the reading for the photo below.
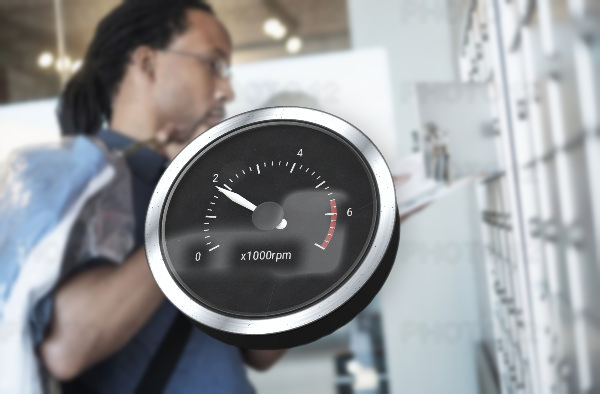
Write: 1800rpm
